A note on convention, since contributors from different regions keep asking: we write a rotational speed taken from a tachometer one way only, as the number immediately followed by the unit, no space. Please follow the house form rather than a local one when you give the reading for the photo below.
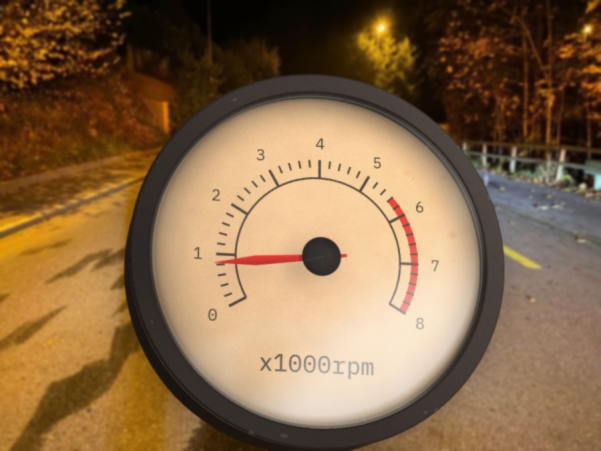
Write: 800rpm
